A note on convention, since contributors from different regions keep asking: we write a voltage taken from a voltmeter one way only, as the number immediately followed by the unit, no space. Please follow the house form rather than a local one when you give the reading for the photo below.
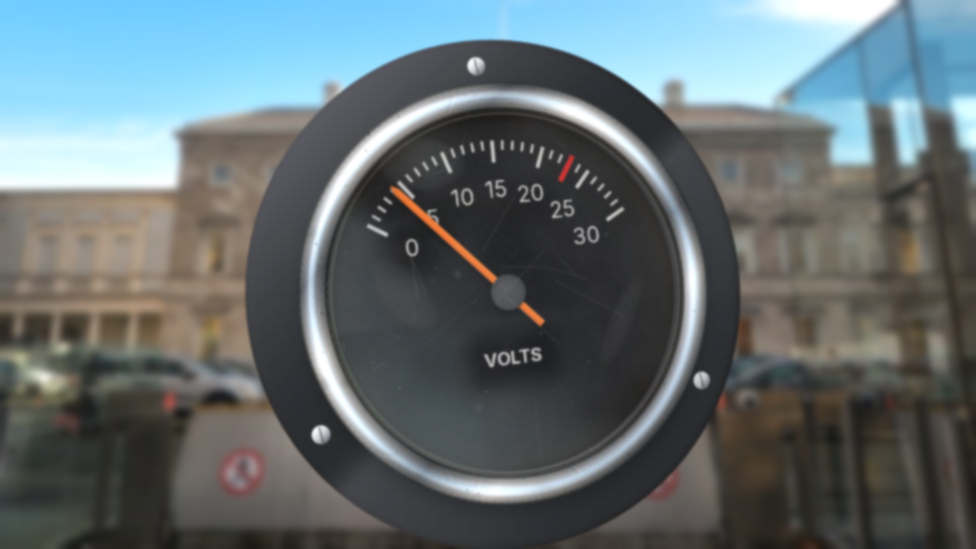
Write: 4V
